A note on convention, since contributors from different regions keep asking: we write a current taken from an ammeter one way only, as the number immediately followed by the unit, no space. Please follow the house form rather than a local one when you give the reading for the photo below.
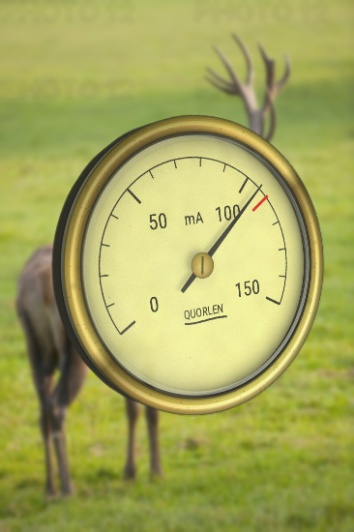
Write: 105mA
